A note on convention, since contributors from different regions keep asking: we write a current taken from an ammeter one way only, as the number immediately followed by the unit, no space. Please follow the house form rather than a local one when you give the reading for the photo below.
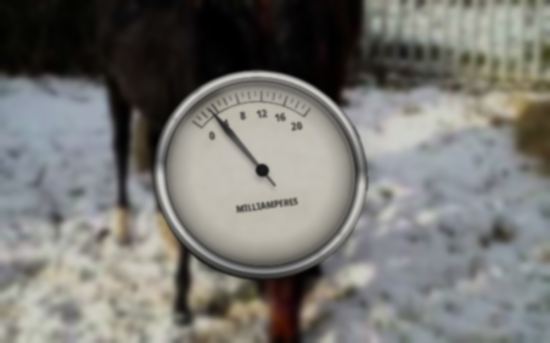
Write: 3mA
